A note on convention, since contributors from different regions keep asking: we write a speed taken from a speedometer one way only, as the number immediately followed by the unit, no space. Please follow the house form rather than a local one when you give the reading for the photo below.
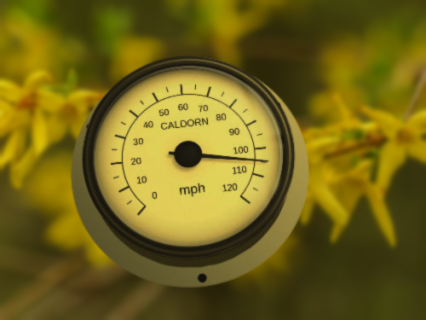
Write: 105mph
